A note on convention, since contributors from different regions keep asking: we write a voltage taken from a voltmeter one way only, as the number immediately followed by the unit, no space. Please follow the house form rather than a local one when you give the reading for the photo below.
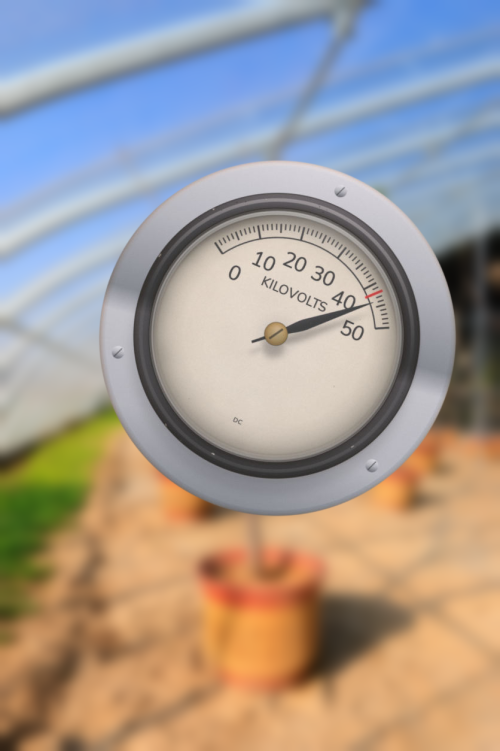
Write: 44kV
